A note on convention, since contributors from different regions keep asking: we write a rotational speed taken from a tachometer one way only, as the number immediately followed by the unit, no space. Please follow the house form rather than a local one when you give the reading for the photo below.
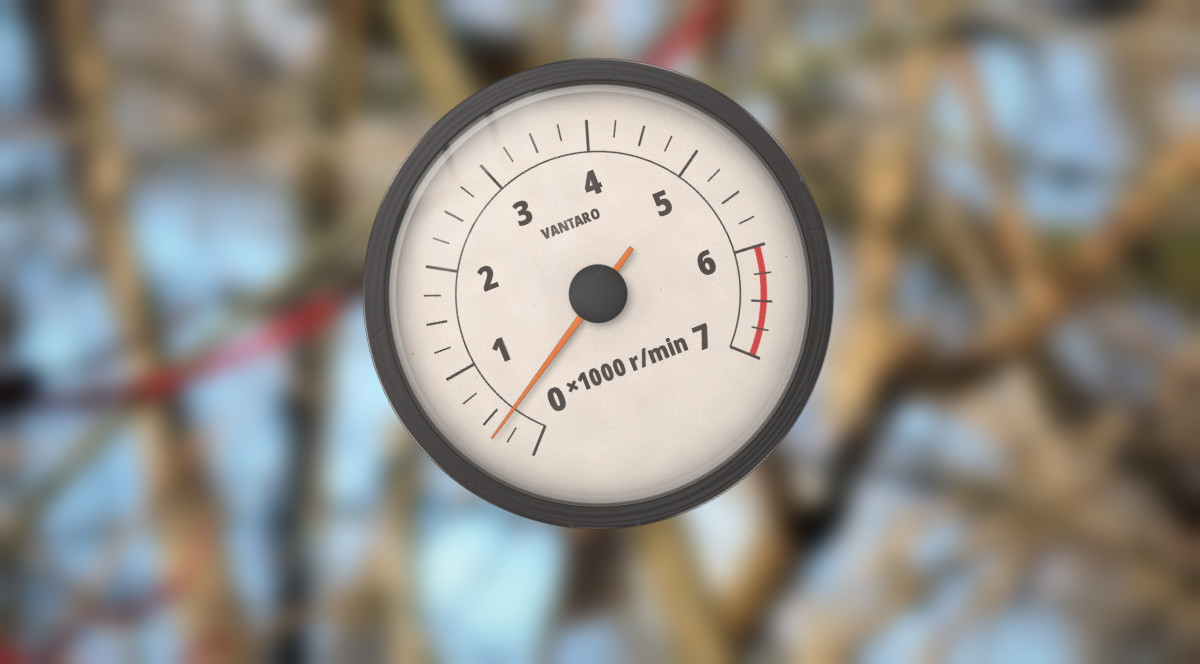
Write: 375rpm
